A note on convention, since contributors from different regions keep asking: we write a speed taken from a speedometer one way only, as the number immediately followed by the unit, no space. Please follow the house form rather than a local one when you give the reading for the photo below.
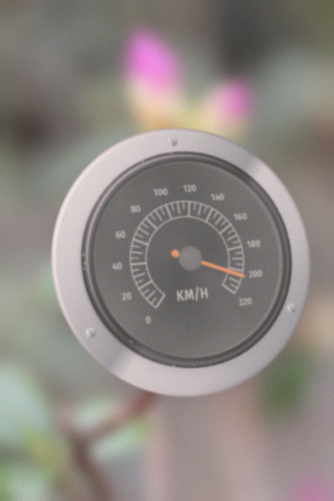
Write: 205km/h
